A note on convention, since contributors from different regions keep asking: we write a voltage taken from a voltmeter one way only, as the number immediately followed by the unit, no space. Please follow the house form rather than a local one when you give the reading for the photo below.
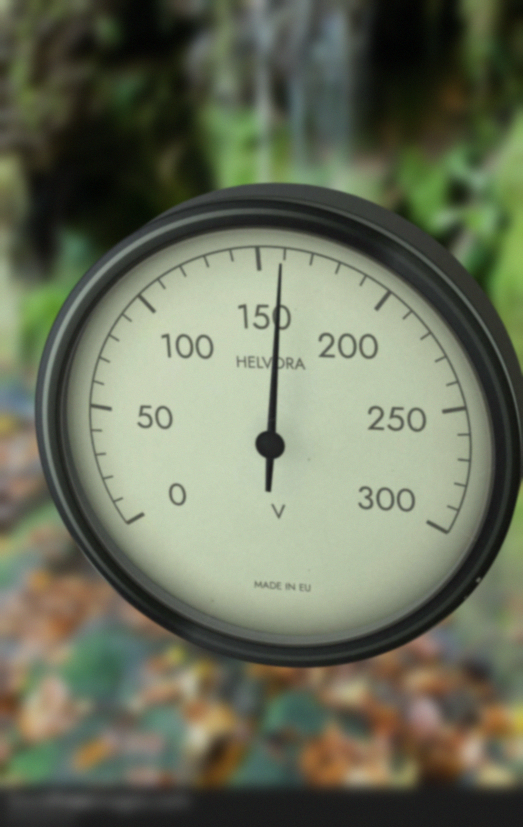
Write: 160V
